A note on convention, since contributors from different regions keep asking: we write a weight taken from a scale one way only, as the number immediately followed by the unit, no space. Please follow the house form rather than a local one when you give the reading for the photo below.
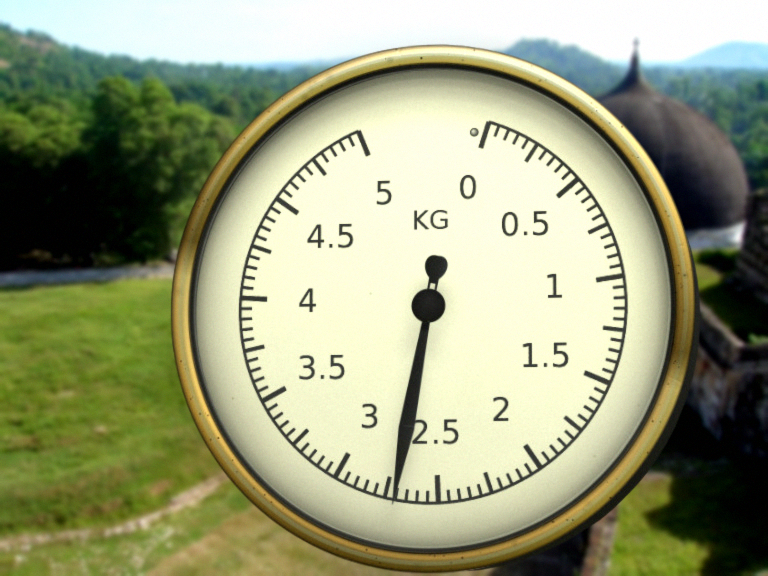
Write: 2.7kg
